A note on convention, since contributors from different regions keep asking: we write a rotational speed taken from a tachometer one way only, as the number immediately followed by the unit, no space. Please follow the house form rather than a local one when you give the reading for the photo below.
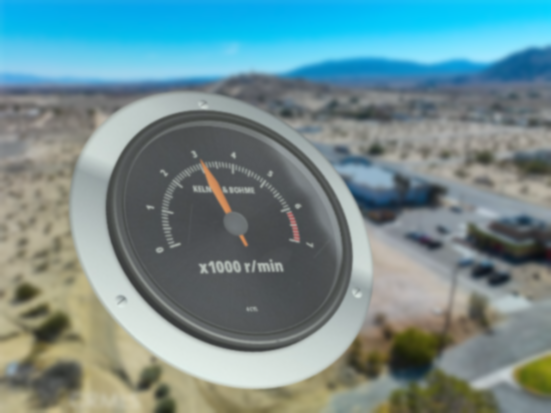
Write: 3000rpm
